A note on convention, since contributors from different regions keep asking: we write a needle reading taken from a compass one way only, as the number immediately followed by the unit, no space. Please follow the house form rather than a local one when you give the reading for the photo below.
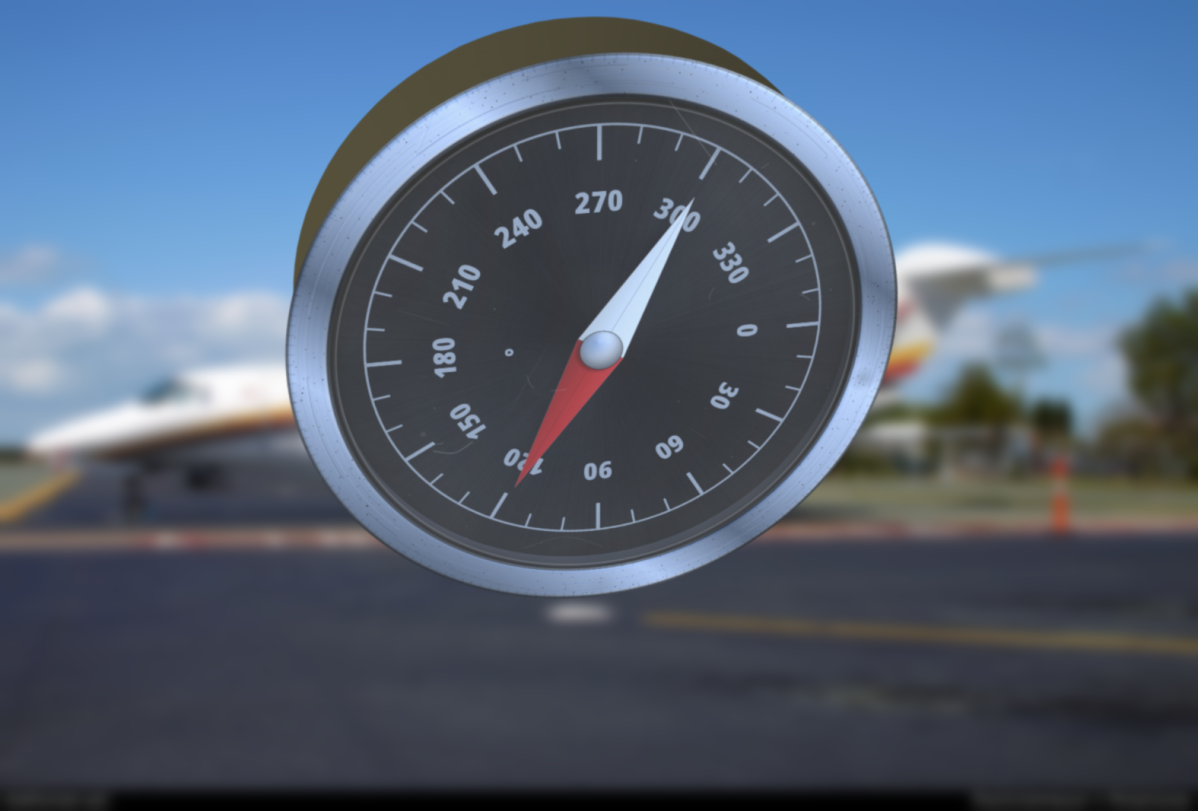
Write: 120°
